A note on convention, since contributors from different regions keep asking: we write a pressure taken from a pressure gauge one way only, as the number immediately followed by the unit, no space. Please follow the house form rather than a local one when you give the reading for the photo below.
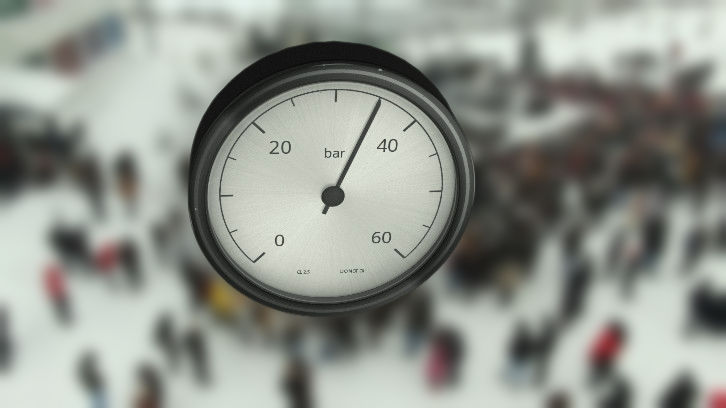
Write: 35bar
